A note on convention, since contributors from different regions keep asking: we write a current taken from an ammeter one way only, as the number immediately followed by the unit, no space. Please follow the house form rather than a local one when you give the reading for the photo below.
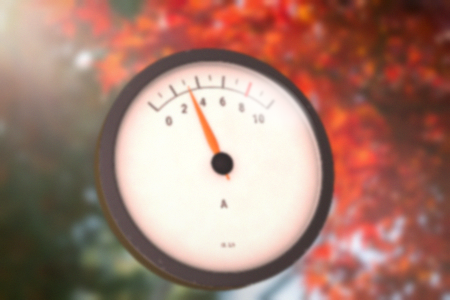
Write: 3A
